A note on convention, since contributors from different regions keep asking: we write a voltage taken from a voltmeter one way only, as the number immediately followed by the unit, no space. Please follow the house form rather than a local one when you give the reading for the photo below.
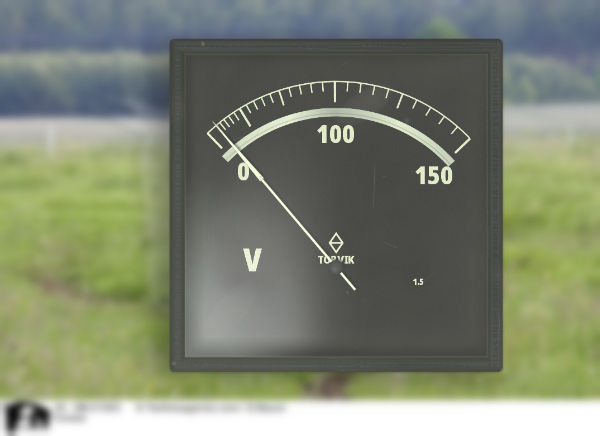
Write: 25V
